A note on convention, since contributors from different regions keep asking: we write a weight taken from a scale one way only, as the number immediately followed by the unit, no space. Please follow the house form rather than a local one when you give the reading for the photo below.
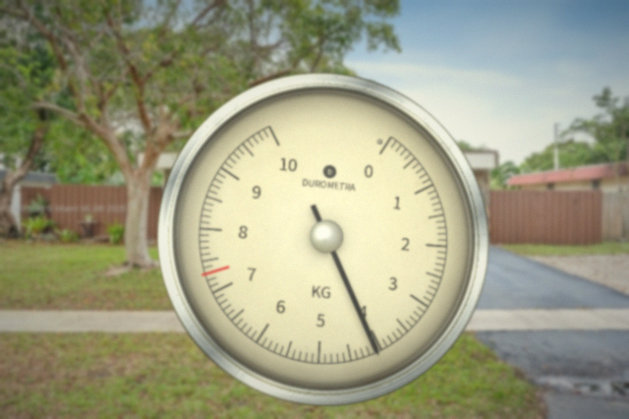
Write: 4.1kg
